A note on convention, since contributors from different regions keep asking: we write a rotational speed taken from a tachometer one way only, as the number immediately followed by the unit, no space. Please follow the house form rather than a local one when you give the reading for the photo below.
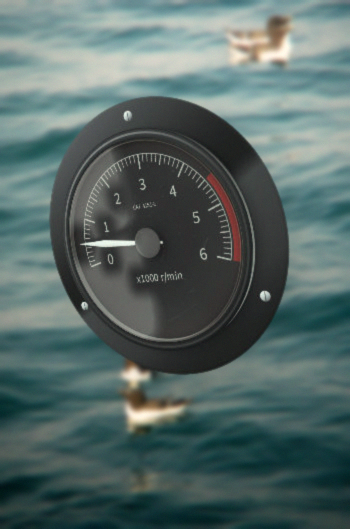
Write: 500rpm
